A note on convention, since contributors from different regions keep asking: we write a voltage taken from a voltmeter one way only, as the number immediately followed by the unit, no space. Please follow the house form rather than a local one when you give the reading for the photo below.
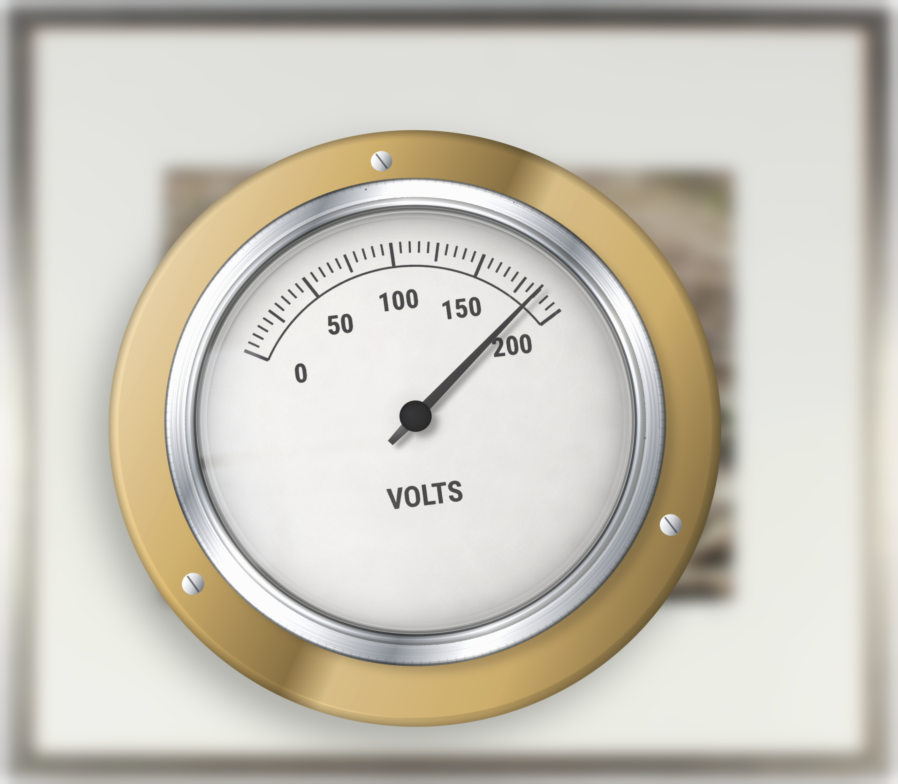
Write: 185V
